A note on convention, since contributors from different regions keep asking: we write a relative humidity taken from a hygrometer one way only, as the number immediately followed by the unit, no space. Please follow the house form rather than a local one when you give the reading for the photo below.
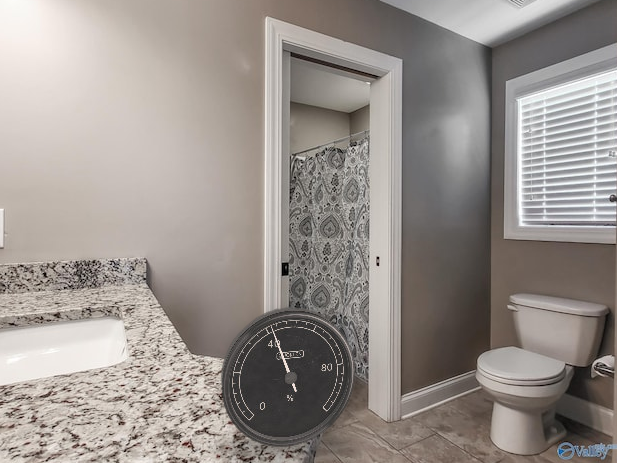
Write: 42%
